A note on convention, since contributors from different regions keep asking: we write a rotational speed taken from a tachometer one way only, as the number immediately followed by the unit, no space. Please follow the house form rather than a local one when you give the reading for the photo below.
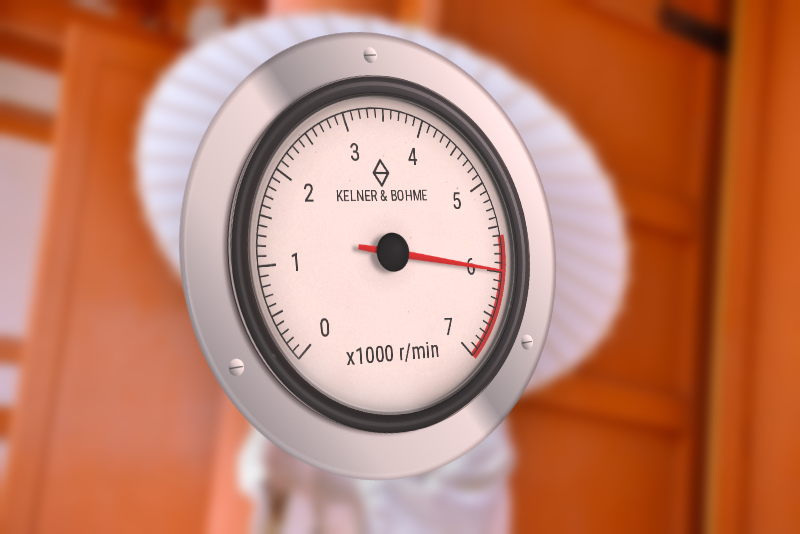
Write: 6000rpm
